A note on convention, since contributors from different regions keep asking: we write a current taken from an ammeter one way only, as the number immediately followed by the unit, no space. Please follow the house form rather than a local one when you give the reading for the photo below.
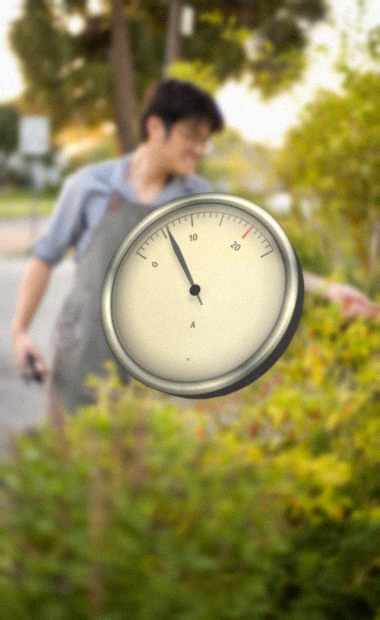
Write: 6A
